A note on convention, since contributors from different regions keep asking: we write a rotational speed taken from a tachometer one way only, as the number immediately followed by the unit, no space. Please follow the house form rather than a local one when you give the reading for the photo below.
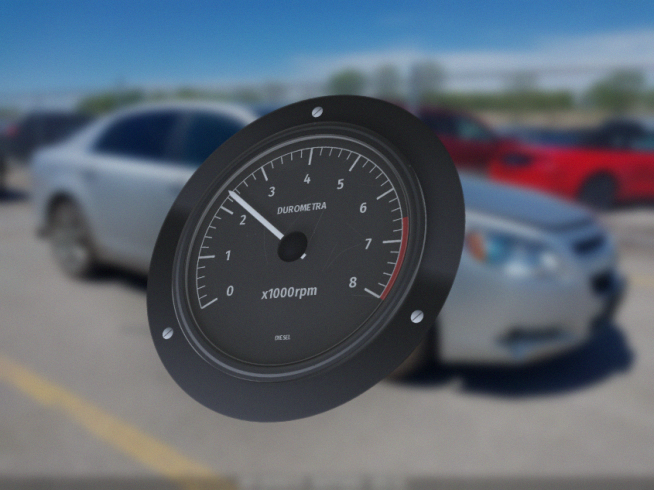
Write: 2300rpm
